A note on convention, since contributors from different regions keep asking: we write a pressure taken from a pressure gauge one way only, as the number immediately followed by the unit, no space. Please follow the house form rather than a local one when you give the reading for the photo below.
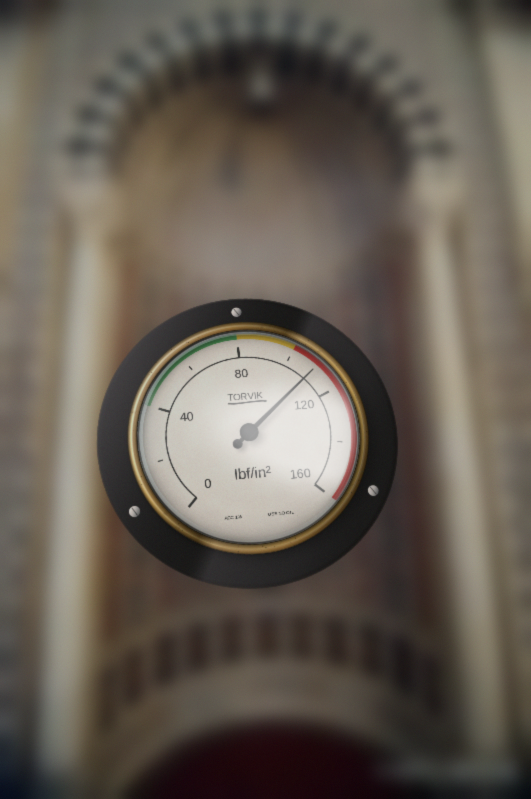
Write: 110psi
